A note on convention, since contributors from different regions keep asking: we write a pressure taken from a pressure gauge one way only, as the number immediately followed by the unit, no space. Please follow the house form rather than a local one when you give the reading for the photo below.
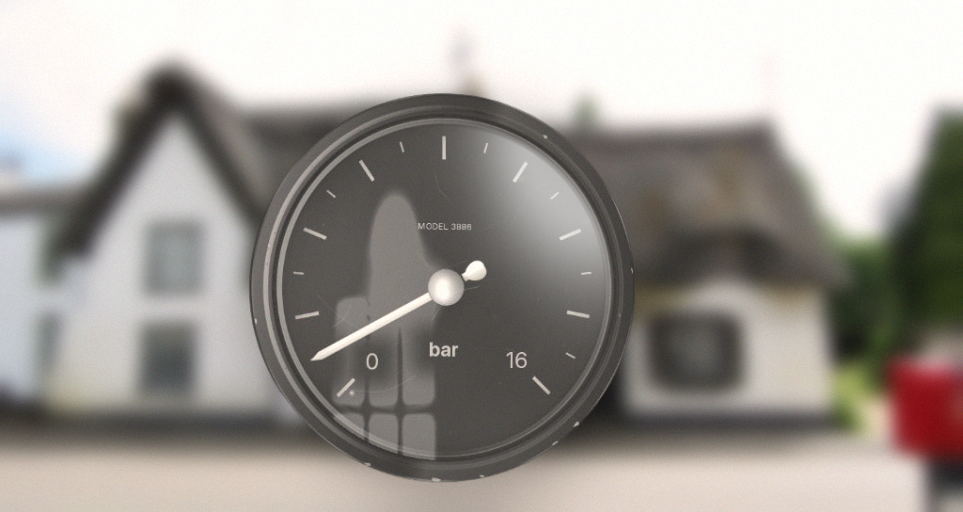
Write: 1bar
